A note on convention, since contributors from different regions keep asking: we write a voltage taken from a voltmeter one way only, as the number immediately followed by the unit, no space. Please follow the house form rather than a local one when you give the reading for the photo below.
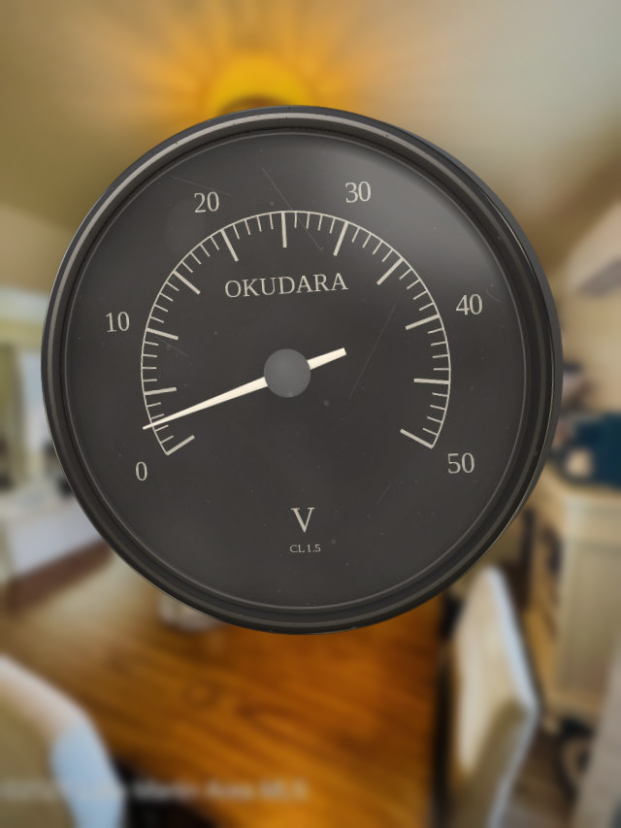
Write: 2.5V
